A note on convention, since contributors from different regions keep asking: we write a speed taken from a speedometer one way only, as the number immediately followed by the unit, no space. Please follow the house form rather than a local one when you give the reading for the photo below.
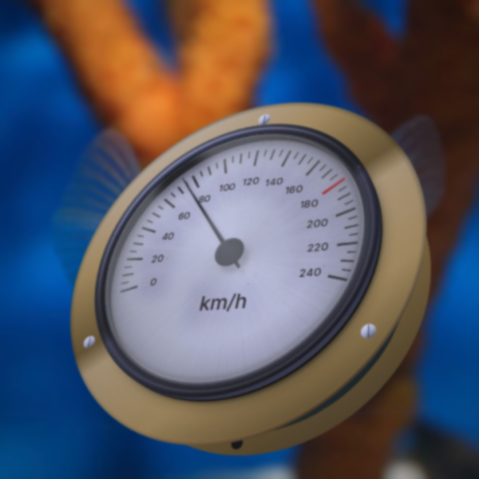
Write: 75km/h
